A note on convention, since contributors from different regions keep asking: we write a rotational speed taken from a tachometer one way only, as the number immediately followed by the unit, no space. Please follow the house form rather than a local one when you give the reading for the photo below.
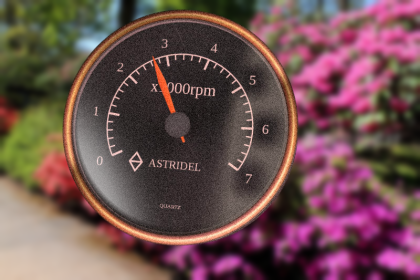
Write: 2700rpm
